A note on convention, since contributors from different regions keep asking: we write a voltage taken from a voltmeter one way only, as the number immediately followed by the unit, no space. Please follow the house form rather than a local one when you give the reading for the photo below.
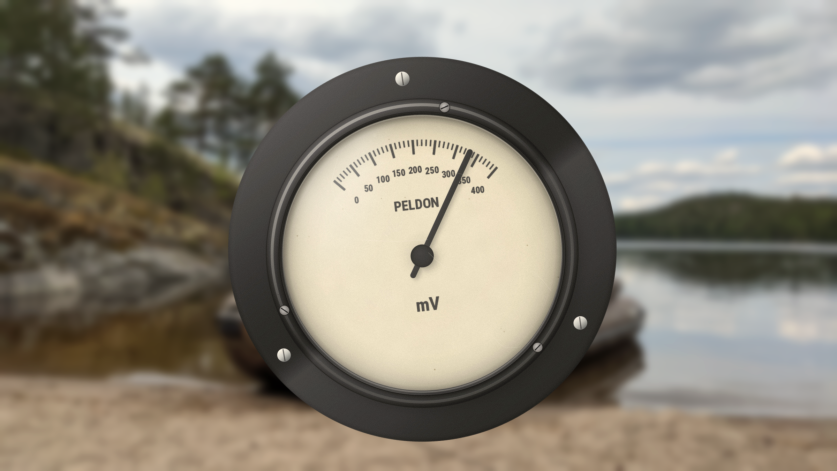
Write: 330mV
